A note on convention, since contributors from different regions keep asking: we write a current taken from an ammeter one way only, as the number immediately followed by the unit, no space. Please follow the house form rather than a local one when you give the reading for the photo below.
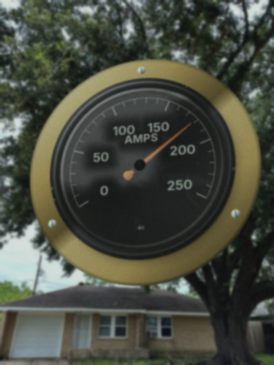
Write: 180A
